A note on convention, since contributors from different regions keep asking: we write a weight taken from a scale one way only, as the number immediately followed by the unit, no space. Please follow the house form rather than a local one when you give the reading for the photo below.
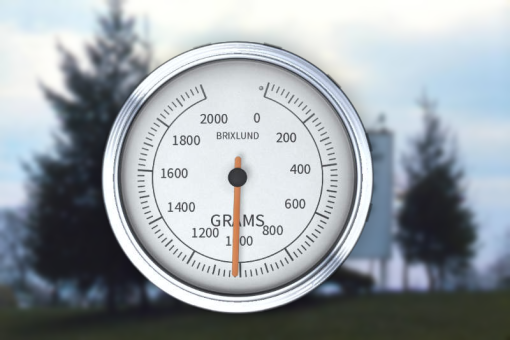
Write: 1020g
